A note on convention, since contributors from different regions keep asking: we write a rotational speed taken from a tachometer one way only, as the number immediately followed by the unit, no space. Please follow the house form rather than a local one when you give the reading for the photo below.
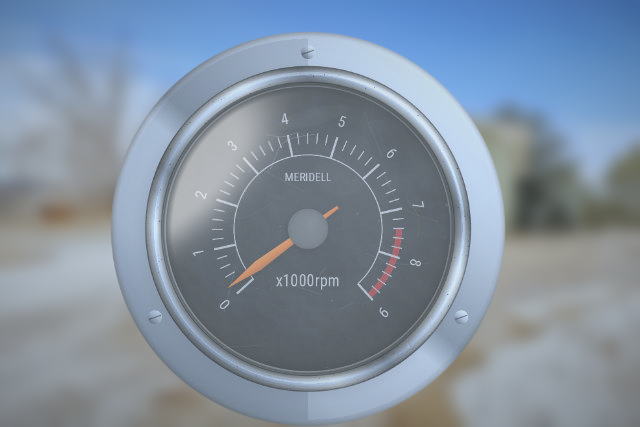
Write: 200rpm
